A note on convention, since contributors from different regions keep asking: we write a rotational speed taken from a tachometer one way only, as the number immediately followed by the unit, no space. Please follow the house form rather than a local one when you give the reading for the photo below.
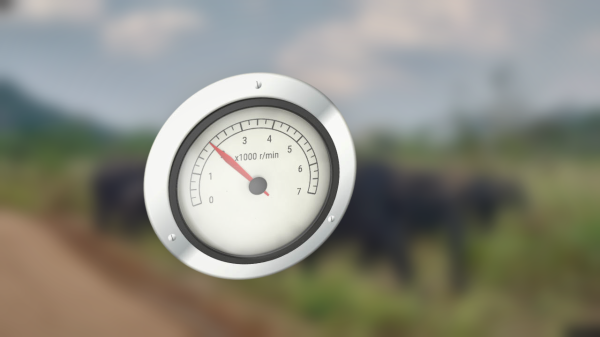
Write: 2000rpm
